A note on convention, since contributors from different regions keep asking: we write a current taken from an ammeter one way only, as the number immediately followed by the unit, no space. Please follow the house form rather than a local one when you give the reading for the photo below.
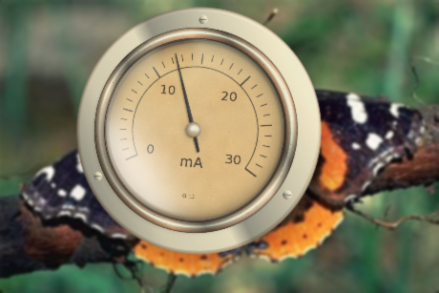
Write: 12.5mA
